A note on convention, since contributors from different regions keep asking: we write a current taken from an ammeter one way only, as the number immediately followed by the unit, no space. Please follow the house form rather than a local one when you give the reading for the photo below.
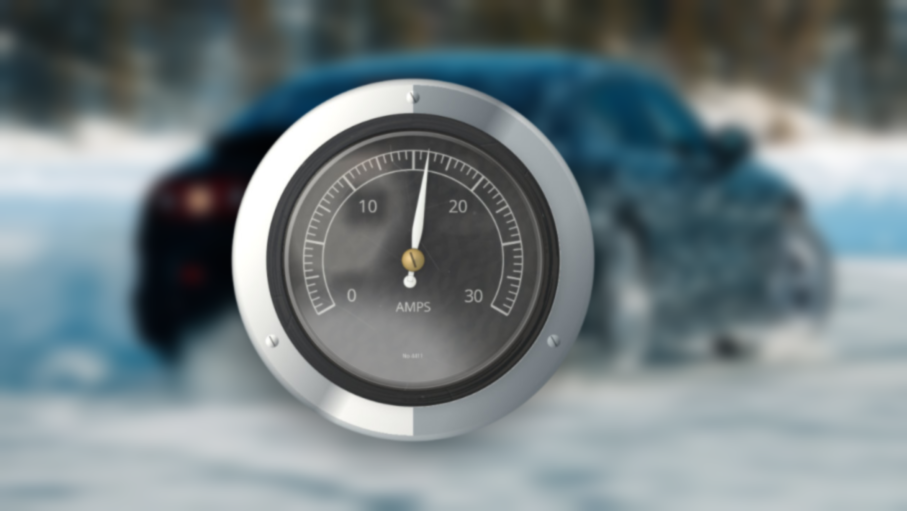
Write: 16A
